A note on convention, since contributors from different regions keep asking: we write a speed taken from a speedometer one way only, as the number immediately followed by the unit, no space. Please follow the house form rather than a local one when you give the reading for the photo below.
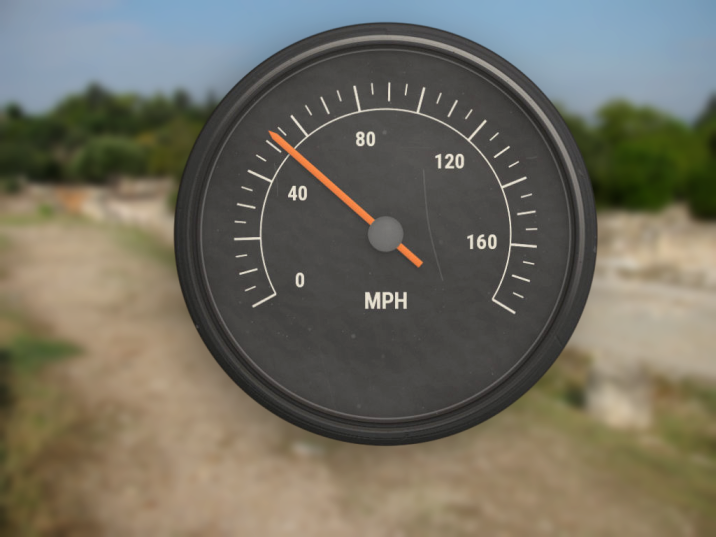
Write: 52.5mph
